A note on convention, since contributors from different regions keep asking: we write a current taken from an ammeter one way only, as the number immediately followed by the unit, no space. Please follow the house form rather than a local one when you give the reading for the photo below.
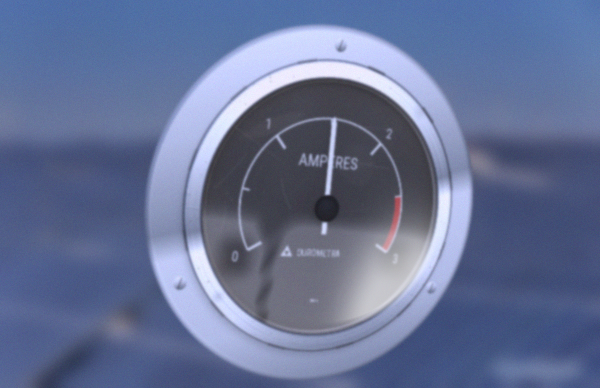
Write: 1.5A
